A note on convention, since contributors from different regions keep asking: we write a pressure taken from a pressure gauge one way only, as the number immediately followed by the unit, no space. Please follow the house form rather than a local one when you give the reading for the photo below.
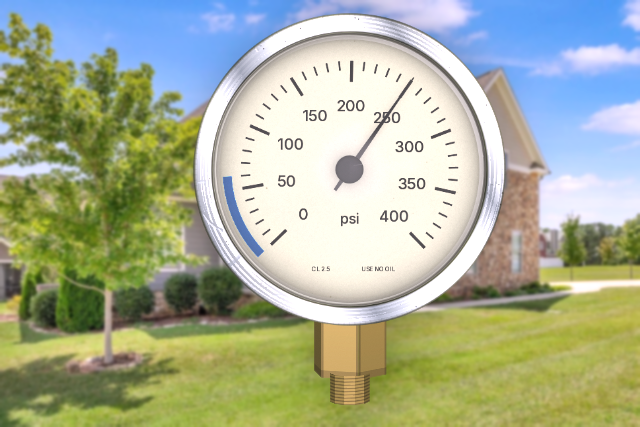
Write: 250psi
